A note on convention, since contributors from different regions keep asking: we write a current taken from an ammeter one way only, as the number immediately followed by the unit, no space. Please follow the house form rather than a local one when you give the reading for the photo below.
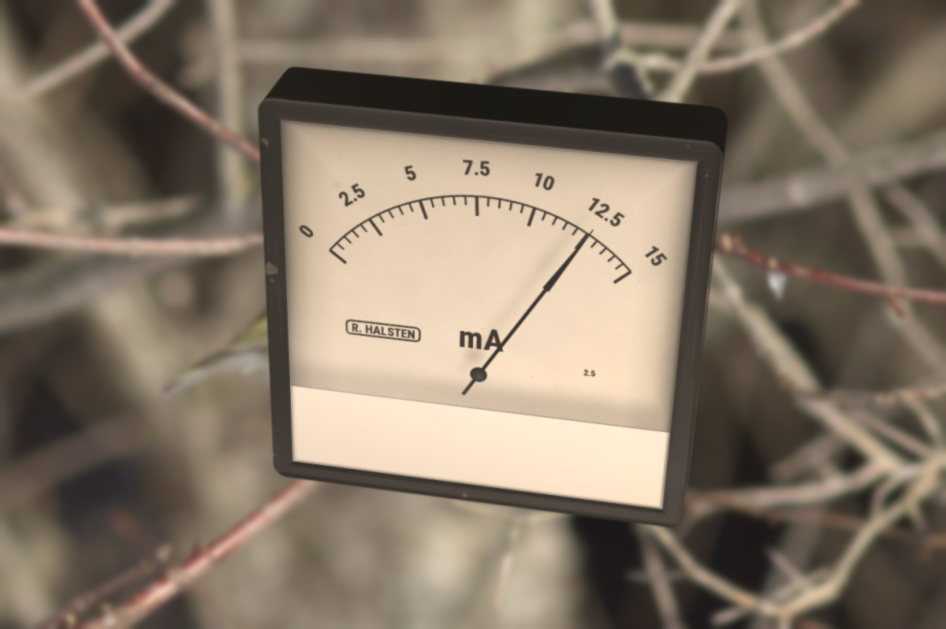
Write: 12.5mA
